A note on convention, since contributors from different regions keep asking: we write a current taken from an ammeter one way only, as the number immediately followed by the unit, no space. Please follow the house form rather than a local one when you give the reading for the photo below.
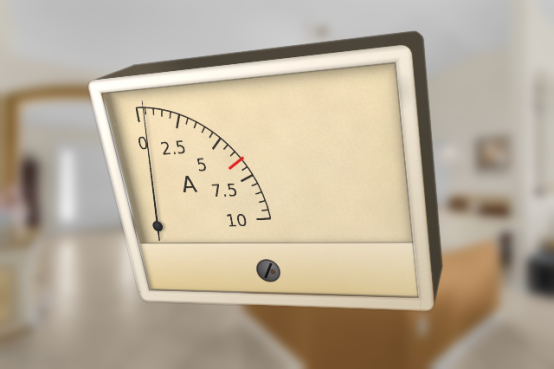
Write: 0.5A
